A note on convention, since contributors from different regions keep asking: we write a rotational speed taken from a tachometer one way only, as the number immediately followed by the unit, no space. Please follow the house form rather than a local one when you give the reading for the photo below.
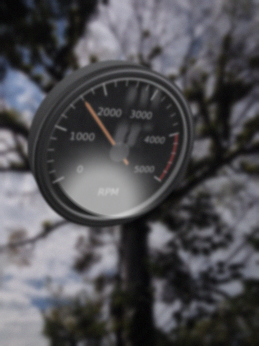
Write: 1600rpm
